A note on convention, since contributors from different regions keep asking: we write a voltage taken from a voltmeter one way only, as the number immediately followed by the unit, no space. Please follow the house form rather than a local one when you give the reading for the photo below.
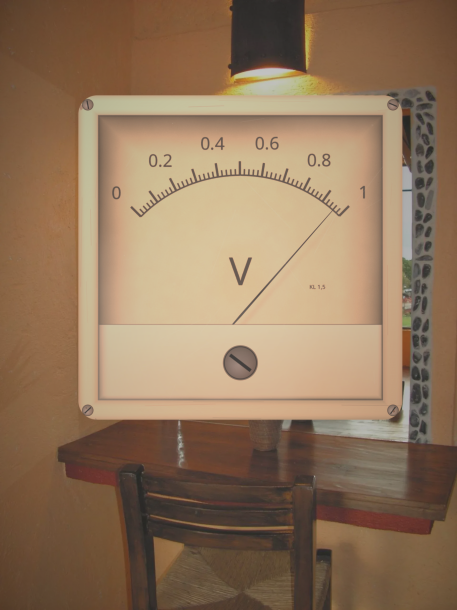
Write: 0.96V
